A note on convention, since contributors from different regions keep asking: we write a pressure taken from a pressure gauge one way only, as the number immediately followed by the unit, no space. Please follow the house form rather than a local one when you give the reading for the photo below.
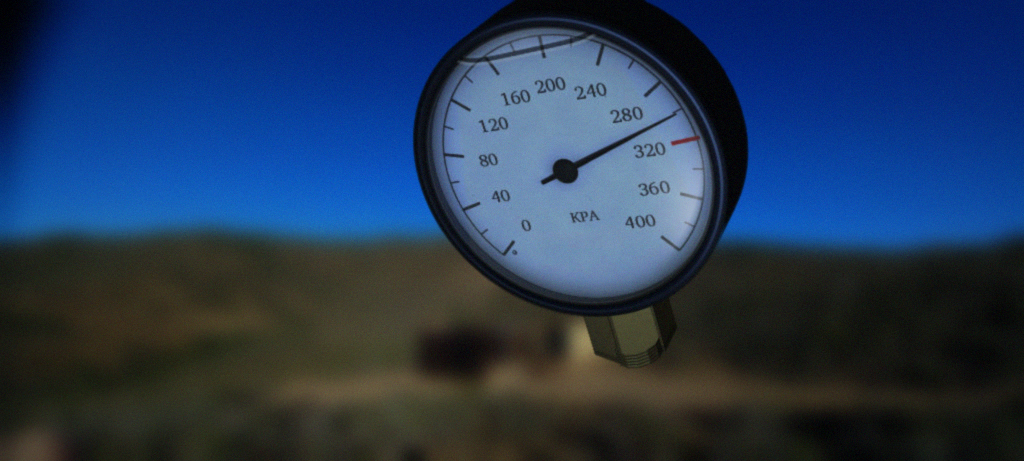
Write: 300kPa
